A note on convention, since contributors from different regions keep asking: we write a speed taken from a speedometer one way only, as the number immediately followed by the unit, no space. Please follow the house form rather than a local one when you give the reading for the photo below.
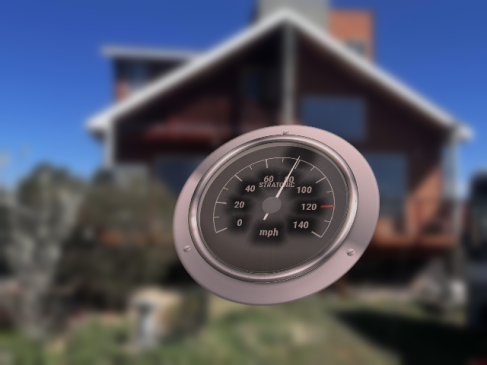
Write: 80mph
